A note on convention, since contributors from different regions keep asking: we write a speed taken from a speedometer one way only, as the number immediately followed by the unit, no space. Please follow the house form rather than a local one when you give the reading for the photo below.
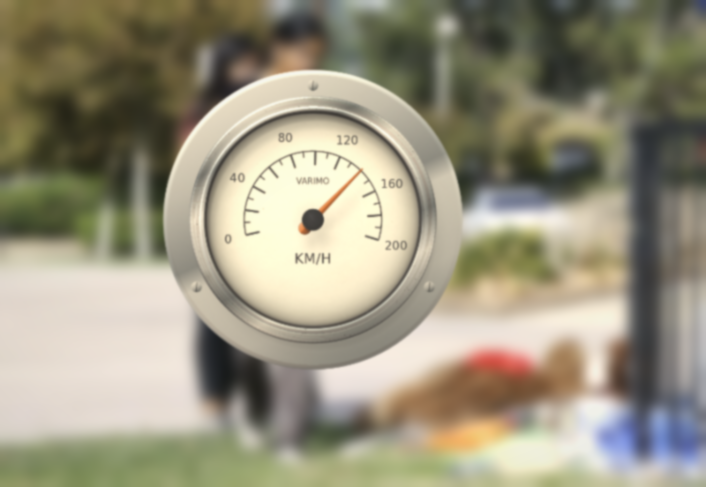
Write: 140km/h
